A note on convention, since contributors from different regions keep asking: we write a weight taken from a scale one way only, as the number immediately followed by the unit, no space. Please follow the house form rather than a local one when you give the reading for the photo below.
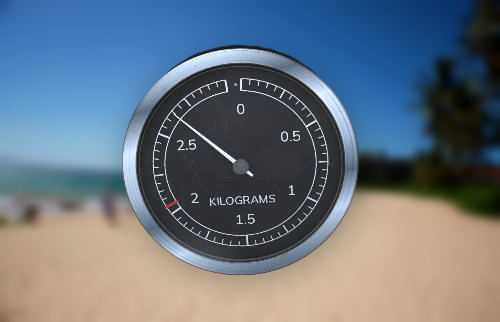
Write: 2.65kg
